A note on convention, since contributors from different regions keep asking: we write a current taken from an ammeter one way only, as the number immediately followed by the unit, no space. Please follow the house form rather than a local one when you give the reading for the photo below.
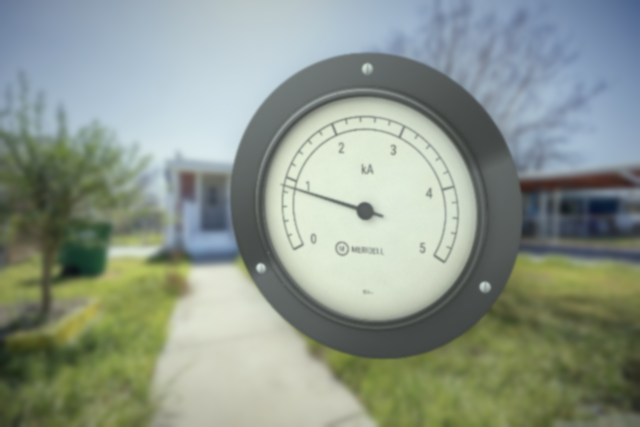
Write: 0.9kA
